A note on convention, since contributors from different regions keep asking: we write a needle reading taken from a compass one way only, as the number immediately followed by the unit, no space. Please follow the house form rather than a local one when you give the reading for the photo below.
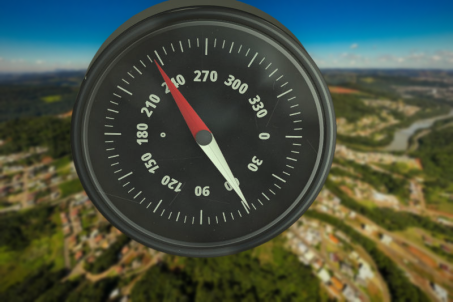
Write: 237.5°
